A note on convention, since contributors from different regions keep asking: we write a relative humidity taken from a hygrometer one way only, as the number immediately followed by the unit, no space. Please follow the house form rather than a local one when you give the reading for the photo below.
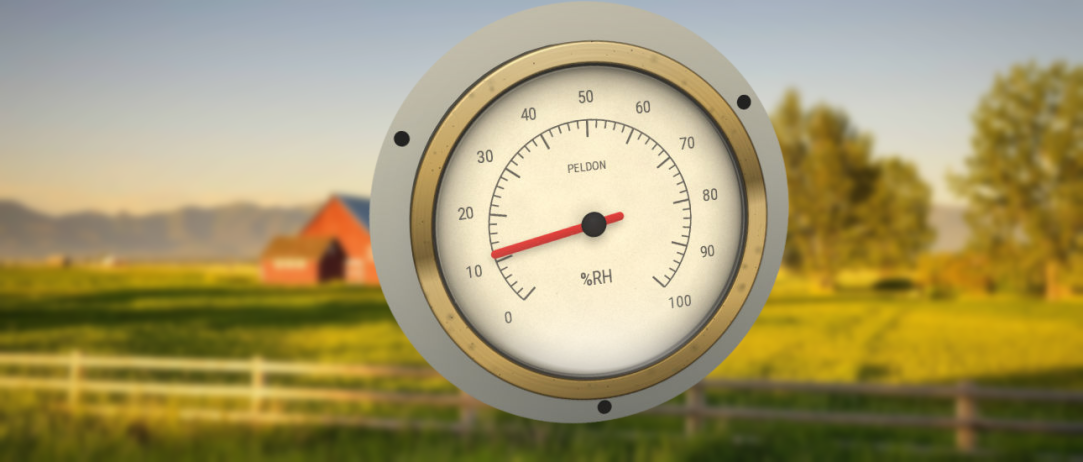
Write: 12%
